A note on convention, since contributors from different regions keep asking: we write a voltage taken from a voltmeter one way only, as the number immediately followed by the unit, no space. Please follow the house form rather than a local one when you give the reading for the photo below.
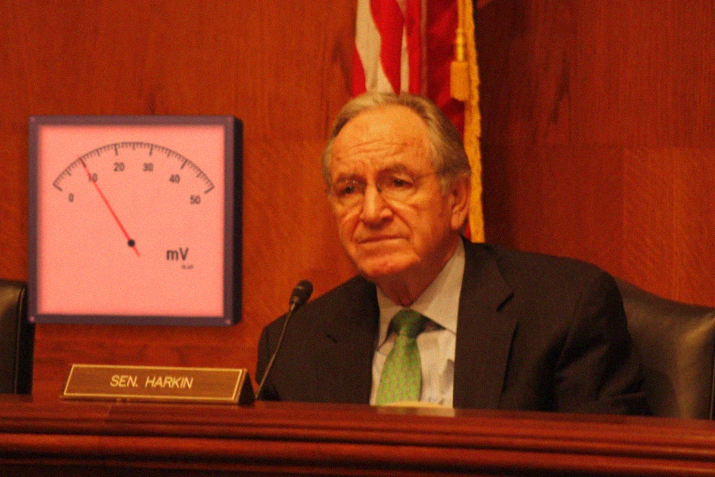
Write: 10mV
